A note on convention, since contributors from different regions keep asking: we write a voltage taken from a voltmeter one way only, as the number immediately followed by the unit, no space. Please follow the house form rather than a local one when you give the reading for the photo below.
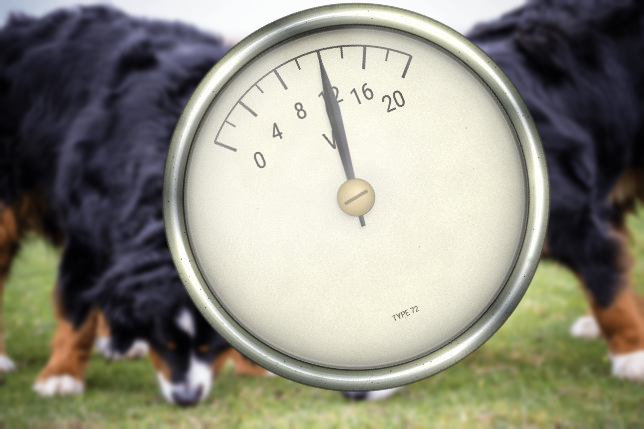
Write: 12V
